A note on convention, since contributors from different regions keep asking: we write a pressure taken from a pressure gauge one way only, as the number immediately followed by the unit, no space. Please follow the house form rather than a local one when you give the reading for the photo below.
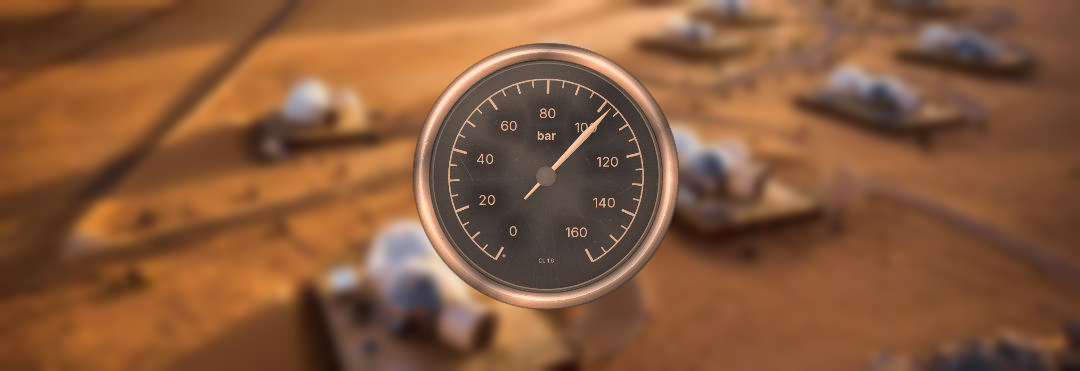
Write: 102.5bar
